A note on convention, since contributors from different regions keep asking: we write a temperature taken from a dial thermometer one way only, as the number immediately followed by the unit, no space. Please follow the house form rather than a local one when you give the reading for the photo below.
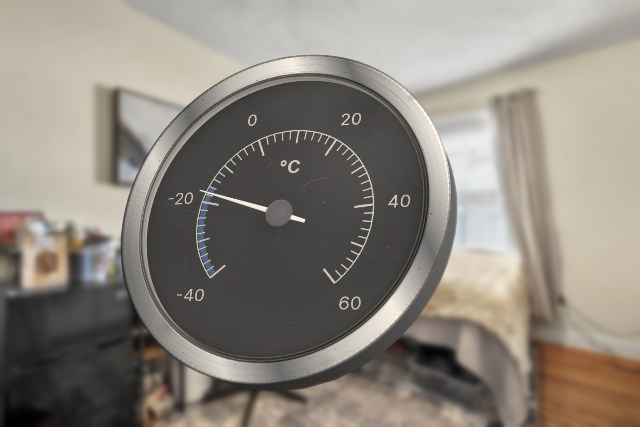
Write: -18°C
